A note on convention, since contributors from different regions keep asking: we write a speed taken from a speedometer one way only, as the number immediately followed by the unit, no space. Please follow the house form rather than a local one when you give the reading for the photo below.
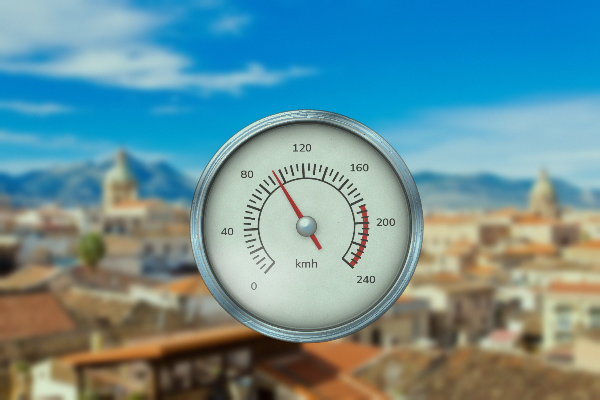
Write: 95km/h
